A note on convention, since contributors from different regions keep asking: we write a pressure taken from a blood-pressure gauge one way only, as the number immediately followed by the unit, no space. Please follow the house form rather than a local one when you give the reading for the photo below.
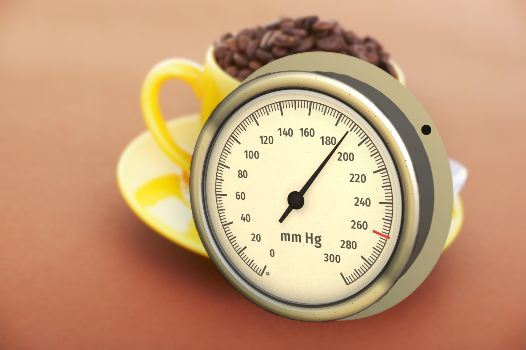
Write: 190mmHg
